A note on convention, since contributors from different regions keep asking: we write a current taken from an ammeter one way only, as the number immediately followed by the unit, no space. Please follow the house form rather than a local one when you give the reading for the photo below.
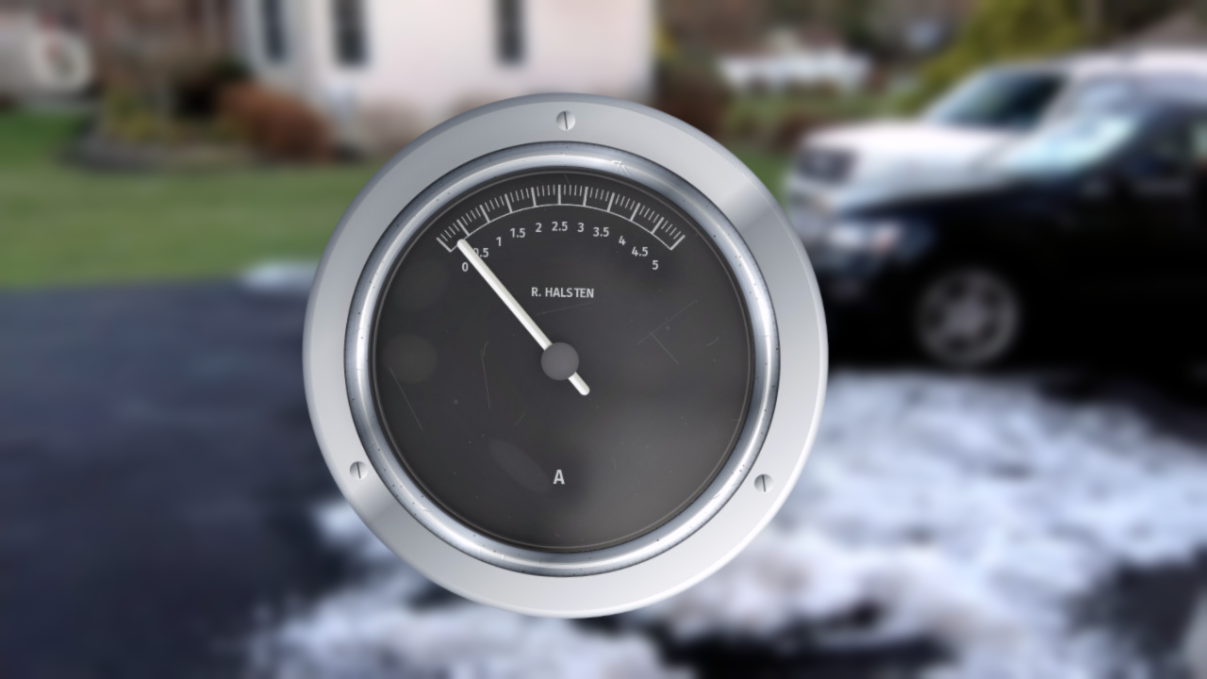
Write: 0.3A
